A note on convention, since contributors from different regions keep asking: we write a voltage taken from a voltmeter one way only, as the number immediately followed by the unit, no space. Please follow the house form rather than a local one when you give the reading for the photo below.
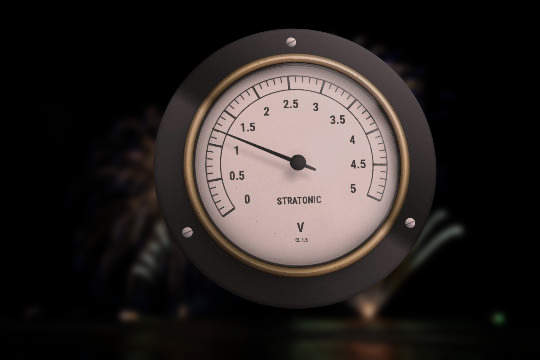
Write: 1.2V
